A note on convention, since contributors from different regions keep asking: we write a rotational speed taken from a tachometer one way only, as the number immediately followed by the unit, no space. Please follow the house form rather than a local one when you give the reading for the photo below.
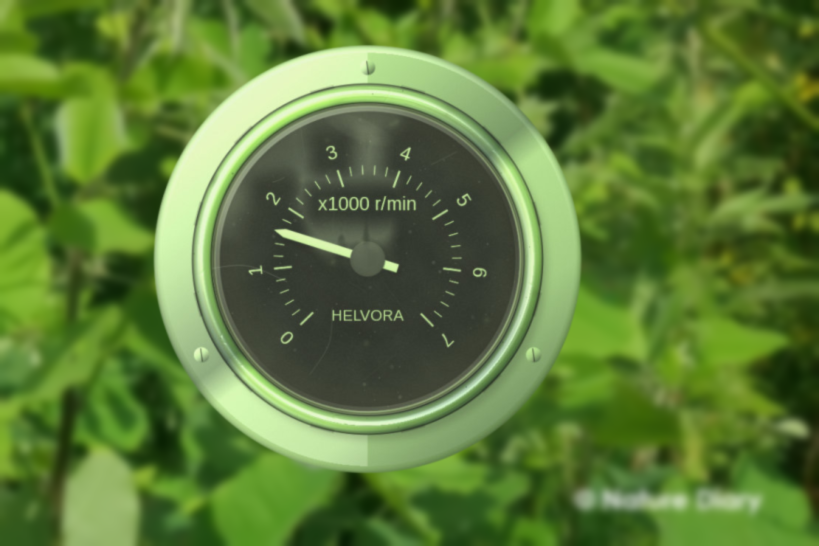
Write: 1600rpm
